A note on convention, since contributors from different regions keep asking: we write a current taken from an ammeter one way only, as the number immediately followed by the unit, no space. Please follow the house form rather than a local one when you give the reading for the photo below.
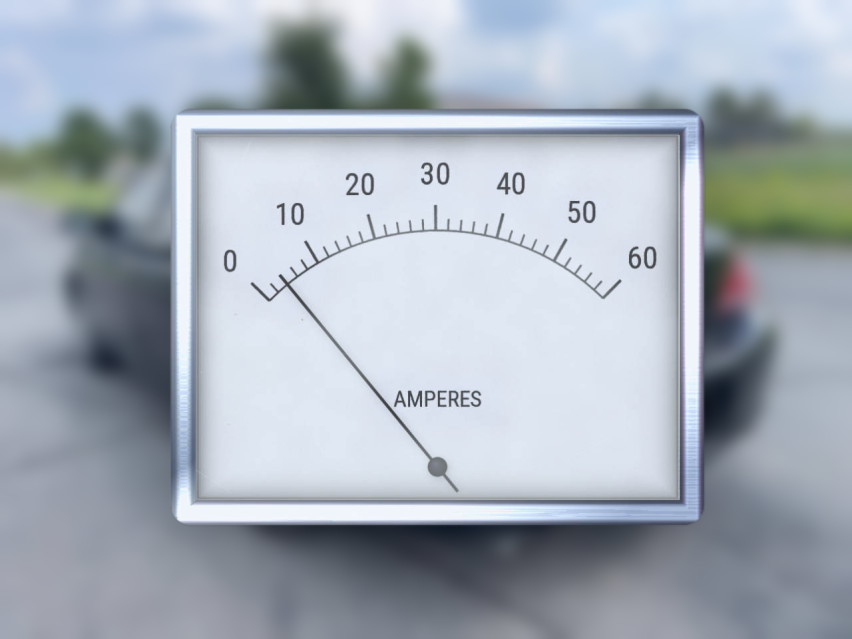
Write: 4A
